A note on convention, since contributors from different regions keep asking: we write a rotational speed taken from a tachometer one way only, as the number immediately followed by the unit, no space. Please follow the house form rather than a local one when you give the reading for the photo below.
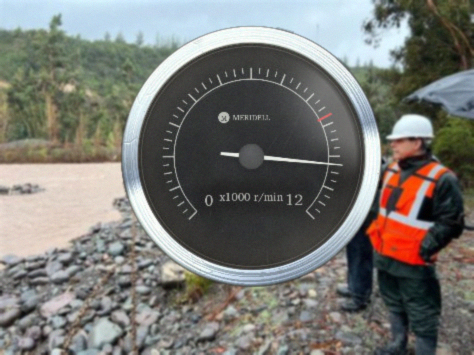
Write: 10250rpm
